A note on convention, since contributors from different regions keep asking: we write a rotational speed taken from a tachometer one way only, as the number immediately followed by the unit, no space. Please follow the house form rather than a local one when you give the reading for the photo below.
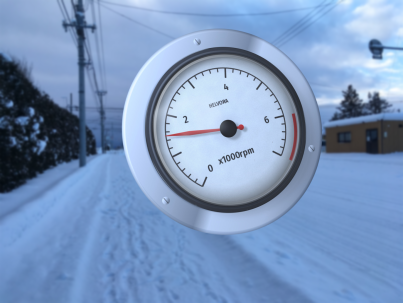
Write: 1500rpm
